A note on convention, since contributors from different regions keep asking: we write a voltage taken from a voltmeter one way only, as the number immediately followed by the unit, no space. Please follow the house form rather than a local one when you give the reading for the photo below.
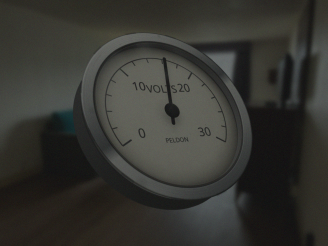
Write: 16V
